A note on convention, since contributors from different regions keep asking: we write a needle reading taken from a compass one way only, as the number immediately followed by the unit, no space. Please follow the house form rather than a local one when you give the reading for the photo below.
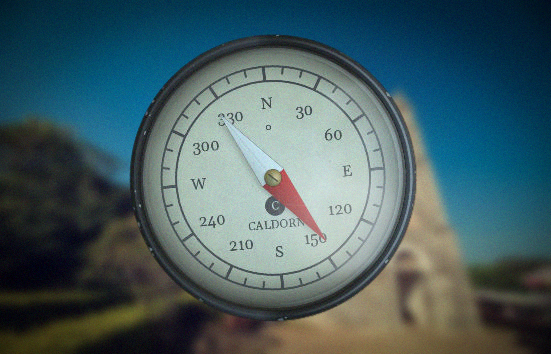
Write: 145°
